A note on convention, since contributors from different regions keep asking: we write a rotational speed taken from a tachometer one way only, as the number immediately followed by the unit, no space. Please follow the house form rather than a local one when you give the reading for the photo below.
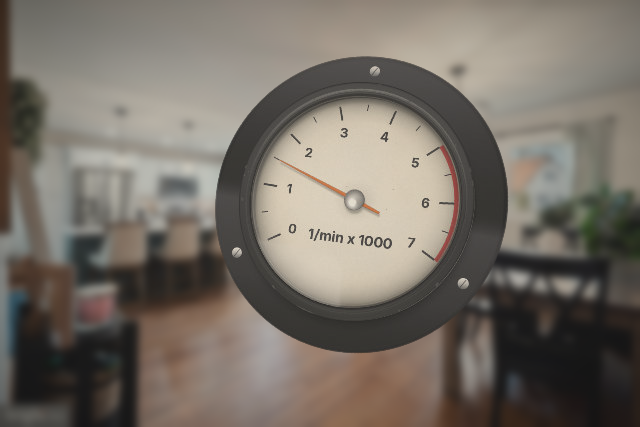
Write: 1500rpm
